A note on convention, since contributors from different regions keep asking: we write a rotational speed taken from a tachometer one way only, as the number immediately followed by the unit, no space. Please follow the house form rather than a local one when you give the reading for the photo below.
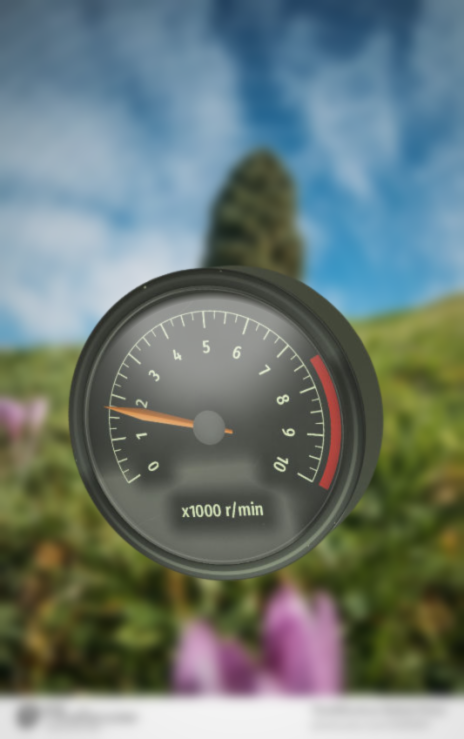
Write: 1750rpm
